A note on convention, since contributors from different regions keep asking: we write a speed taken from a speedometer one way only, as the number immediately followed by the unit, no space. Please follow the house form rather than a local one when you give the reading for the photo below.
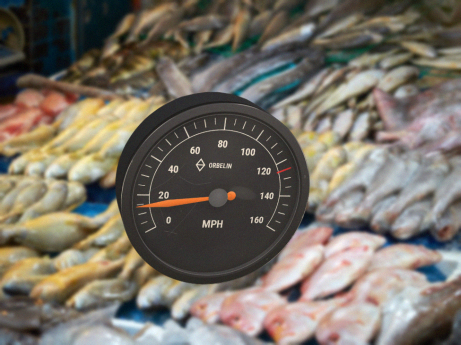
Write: 15mph
